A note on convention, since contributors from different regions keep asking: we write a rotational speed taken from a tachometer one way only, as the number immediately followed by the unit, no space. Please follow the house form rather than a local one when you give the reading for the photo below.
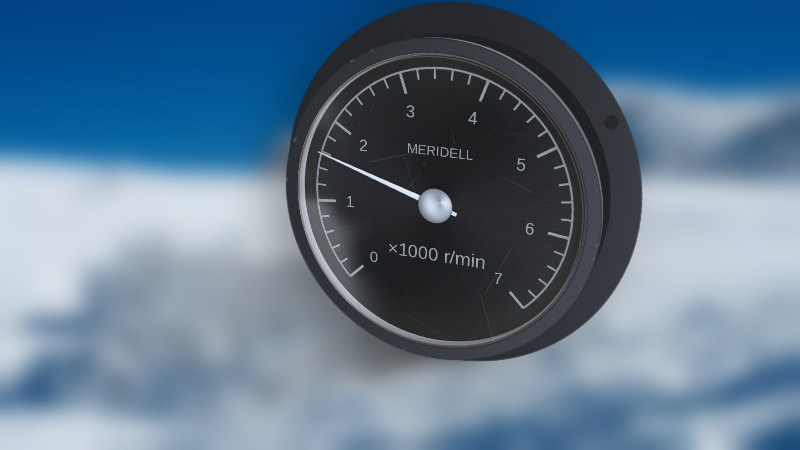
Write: 1600rpm
